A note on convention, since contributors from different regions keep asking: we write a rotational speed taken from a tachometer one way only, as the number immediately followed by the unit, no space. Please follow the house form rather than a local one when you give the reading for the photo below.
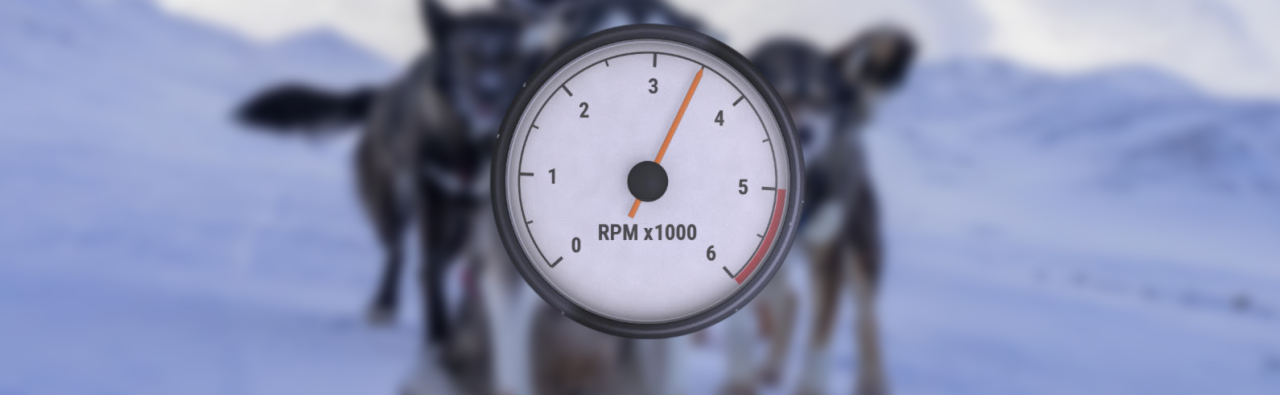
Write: 3500rpm
